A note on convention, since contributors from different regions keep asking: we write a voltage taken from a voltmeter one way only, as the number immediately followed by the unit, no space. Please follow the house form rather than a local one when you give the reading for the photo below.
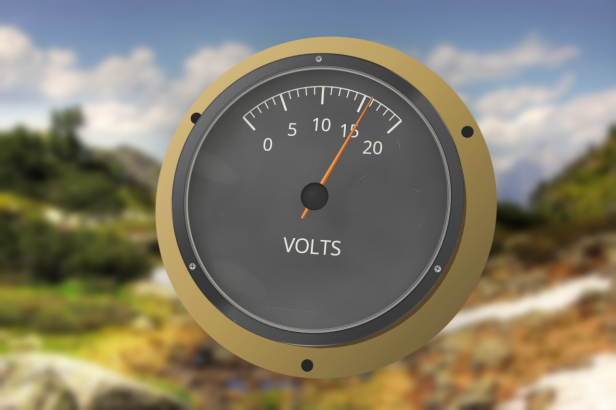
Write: 16V
